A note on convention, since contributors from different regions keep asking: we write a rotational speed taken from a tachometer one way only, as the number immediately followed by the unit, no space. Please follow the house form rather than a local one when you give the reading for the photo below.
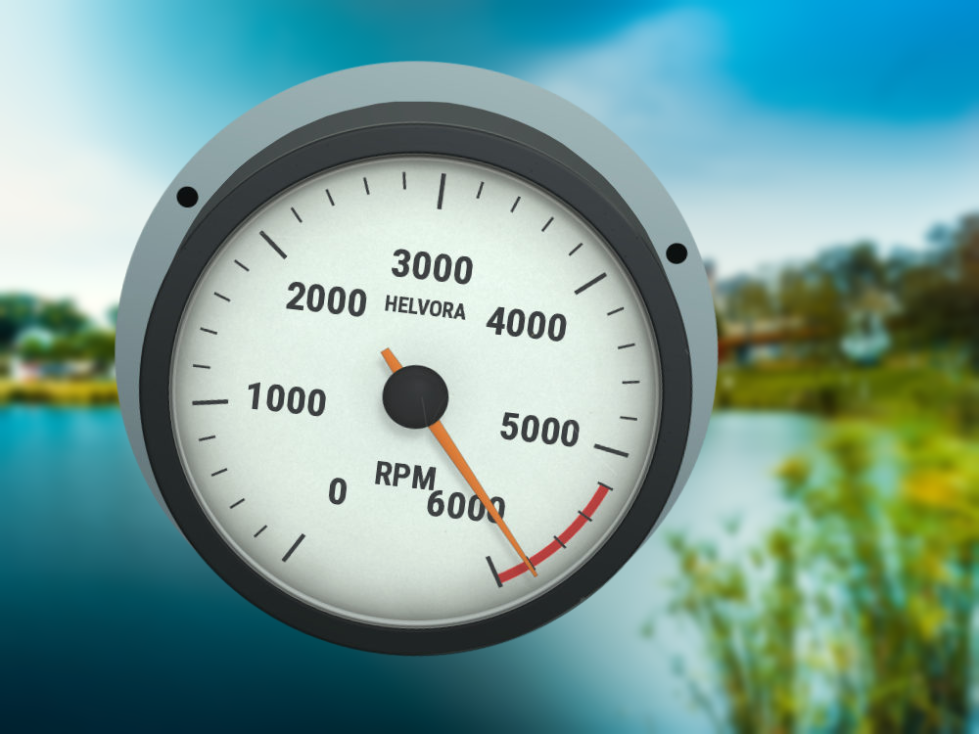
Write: 5800rpm
